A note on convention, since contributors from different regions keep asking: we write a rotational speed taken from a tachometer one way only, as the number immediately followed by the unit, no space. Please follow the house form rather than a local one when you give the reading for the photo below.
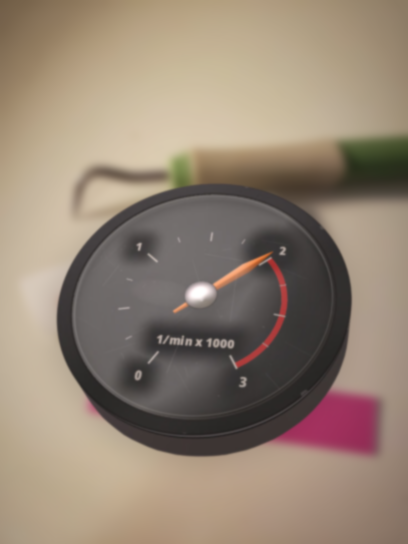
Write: 2000rpm
